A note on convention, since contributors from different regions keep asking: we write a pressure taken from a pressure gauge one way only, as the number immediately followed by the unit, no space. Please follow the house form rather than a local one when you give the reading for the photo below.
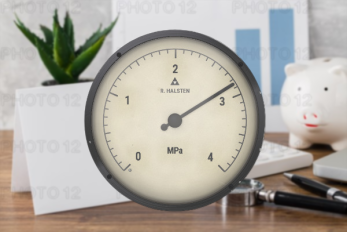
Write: 2.85MPa
